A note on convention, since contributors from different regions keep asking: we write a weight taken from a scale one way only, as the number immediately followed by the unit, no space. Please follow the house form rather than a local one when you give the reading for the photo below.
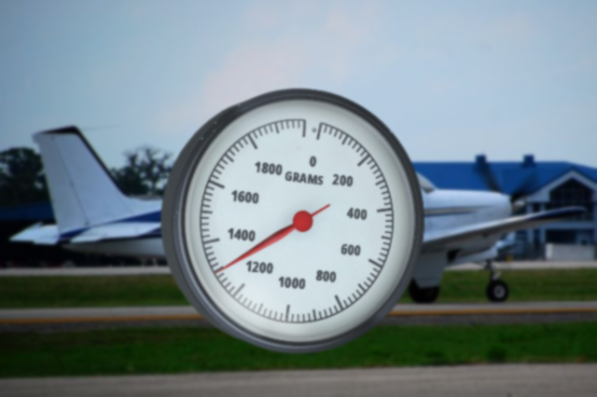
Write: 1300g
